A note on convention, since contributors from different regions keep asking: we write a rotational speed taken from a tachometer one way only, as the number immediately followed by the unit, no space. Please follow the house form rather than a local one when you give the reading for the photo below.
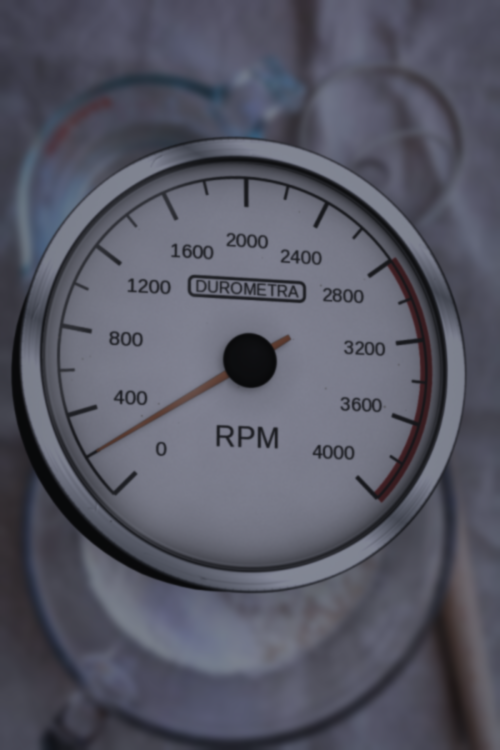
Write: 200rpm
